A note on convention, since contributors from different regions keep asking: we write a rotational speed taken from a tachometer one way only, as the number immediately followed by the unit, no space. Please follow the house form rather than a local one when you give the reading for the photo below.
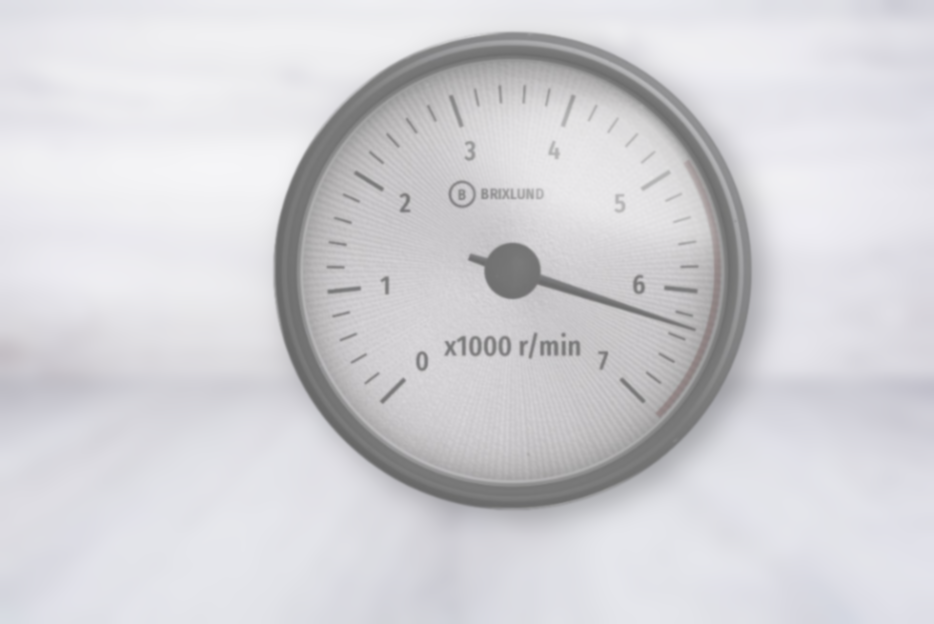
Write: 6300rpm
